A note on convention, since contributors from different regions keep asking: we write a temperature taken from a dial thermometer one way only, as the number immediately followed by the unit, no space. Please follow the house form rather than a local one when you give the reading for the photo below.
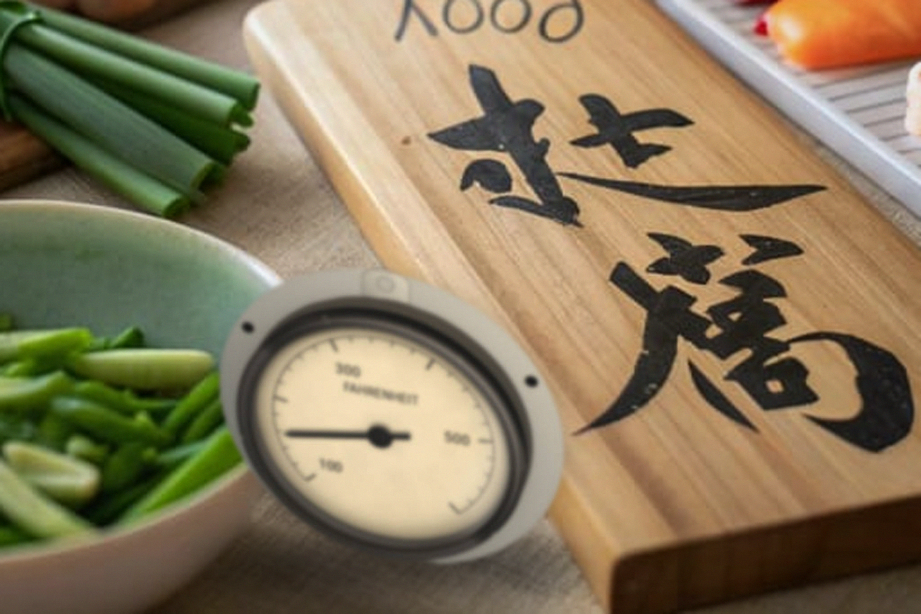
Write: 160°F
